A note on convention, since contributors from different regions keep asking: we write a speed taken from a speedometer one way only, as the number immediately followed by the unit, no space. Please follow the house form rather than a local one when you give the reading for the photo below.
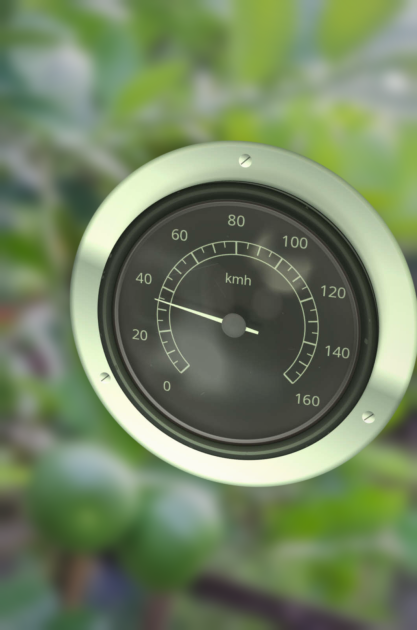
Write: 35km/h
